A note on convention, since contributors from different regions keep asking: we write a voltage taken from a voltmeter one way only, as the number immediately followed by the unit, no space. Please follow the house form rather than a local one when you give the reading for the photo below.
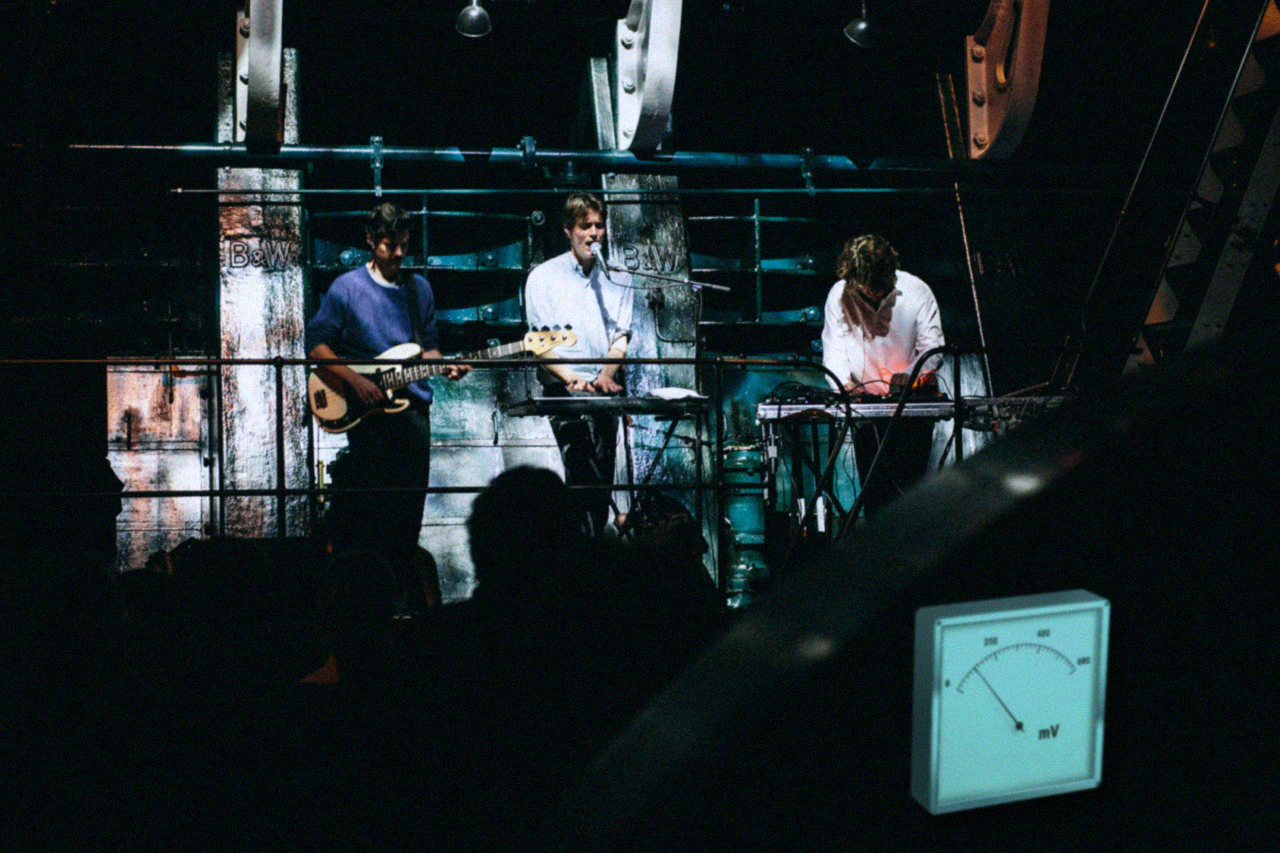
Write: 100mV
